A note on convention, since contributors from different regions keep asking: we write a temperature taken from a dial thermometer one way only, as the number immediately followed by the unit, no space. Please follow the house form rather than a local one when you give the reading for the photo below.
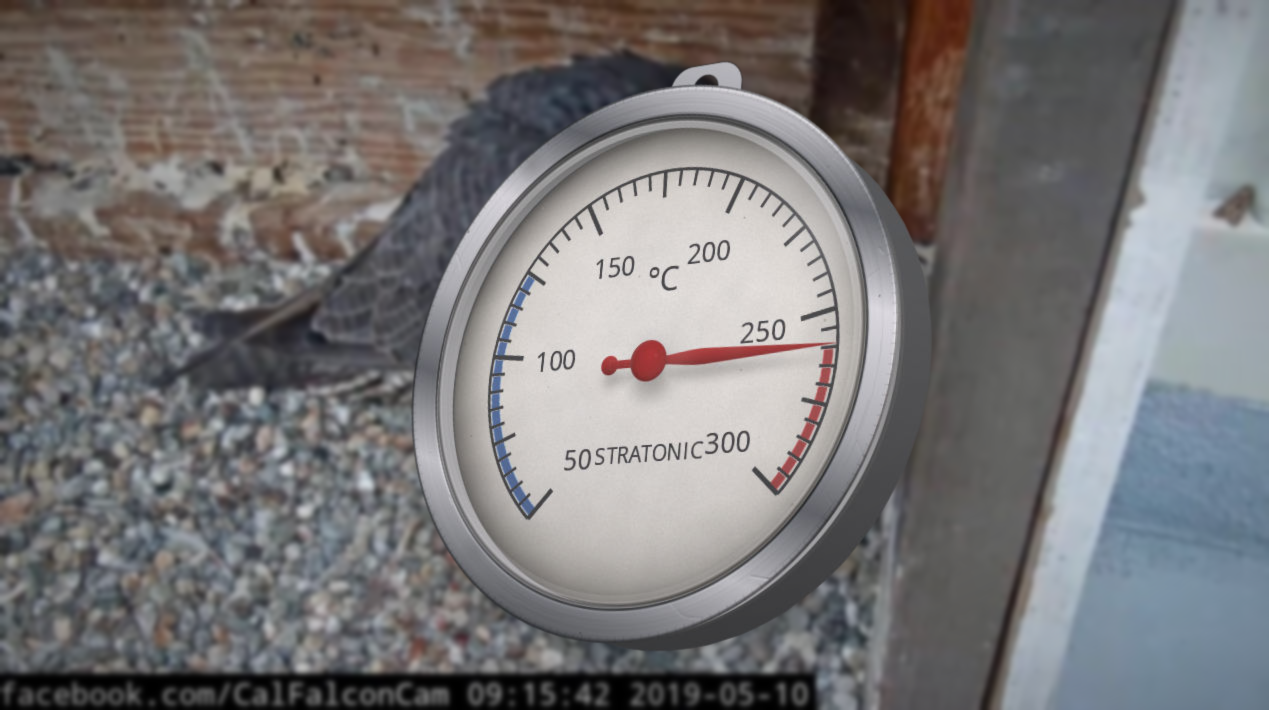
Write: 260°C
